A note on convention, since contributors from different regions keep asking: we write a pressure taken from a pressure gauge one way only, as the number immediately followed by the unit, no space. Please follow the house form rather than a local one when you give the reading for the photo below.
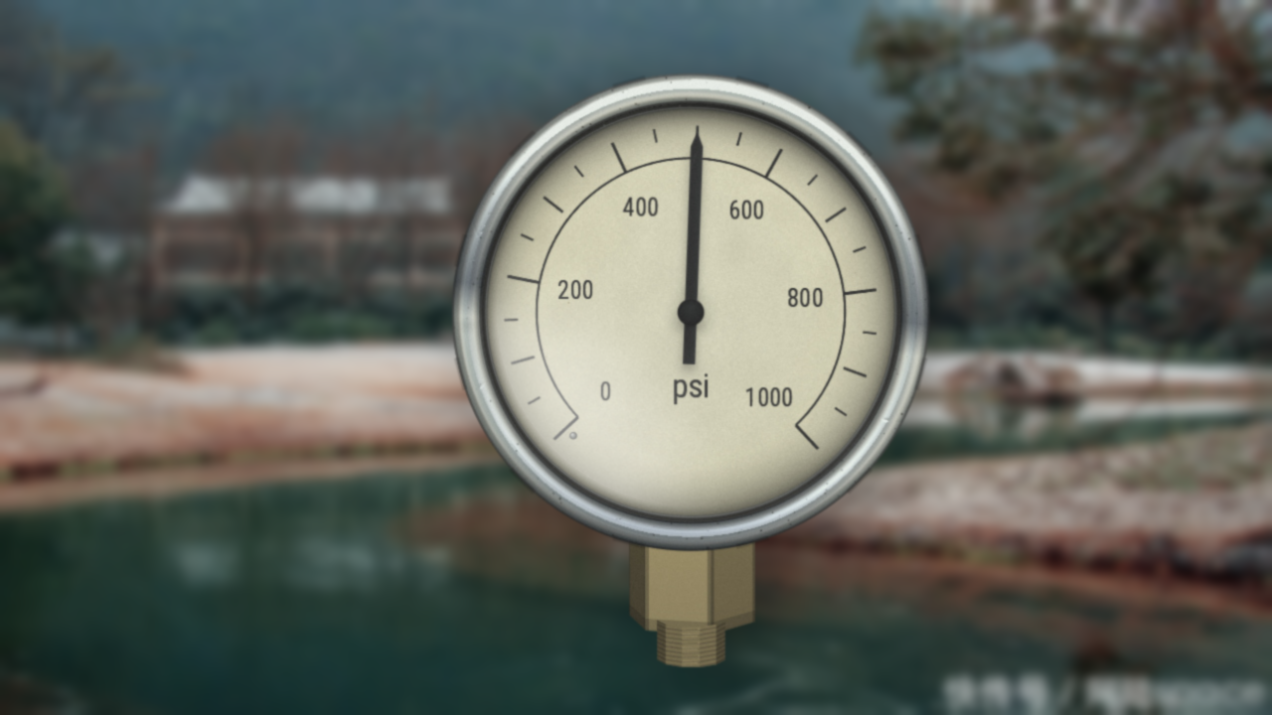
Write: 500psi
